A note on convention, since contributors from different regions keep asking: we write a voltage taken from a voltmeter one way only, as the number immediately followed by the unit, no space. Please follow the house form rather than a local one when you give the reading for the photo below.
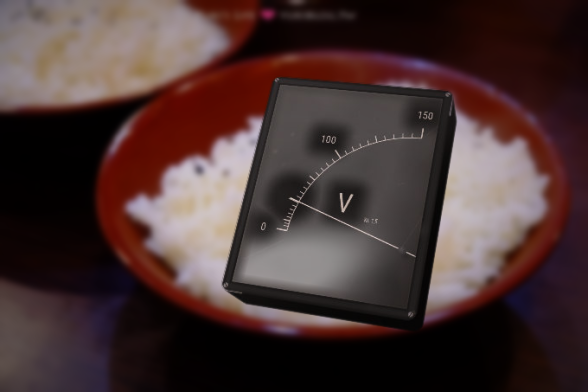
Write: 50V
